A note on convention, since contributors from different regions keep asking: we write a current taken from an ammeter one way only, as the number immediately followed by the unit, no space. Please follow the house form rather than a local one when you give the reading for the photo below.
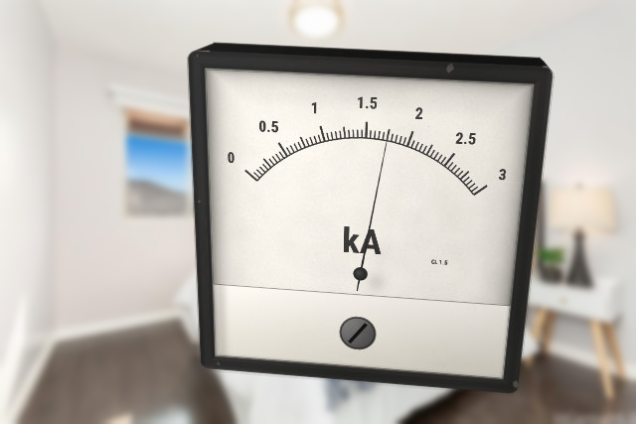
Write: 1.75kA
